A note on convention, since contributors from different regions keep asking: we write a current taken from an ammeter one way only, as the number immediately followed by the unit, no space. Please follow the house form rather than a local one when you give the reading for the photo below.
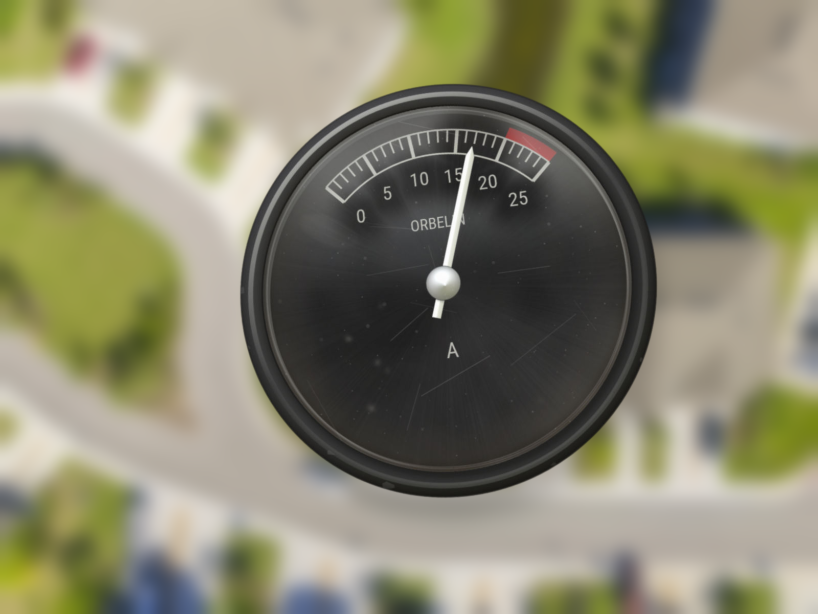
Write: 17A
